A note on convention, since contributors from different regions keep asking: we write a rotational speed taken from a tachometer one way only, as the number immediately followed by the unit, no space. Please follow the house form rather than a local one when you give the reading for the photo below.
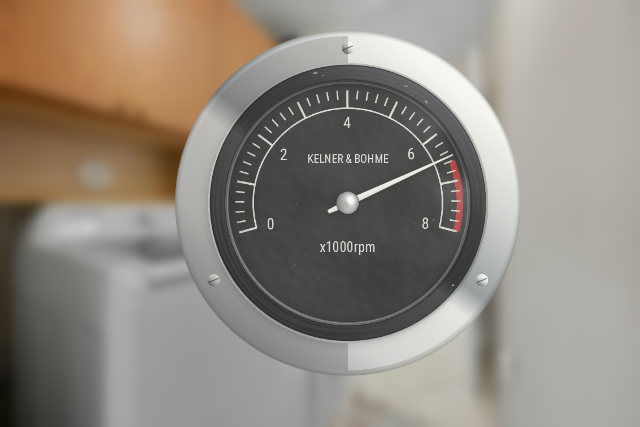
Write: 6500rpm
